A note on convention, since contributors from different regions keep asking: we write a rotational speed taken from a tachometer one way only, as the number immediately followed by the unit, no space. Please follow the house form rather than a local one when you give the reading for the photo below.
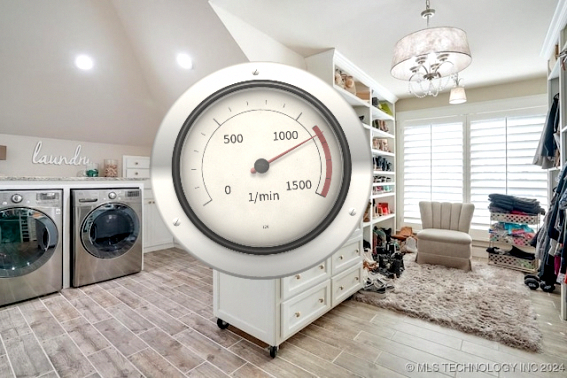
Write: 1150rpm
